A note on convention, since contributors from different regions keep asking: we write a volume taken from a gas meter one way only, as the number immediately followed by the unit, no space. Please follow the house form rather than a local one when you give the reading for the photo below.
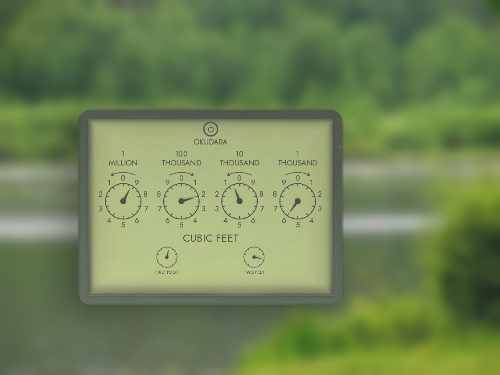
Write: 920600ft³
